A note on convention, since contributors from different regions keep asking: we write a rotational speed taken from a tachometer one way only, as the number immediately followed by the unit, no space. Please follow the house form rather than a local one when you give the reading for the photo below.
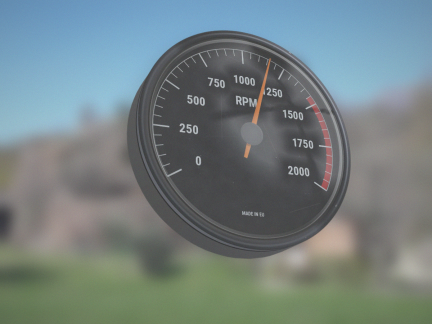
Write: 1150rpm
